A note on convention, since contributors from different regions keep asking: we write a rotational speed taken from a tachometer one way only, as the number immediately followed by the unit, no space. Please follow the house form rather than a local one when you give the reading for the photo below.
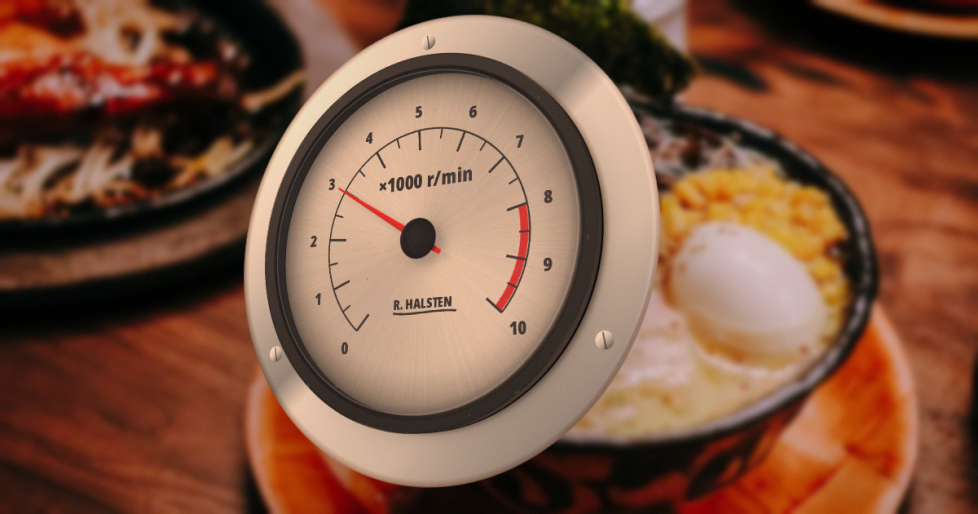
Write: 3000rpm
